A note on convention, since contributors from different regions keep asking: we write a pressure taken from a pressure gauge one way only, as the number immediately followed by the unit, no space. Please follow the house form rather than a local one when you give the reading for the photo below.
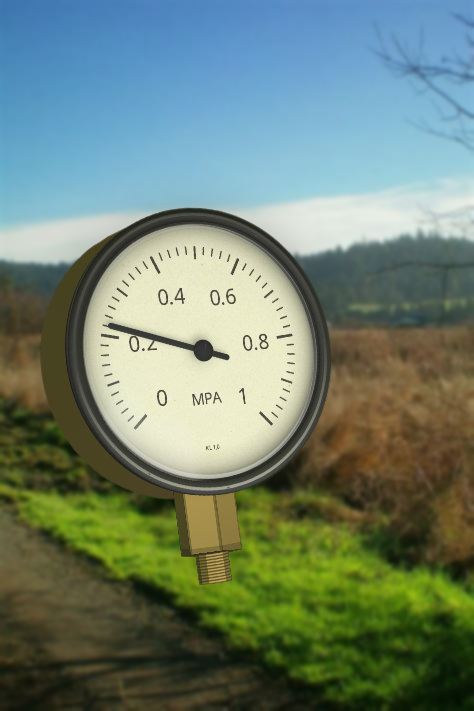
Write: 0.22MPa
